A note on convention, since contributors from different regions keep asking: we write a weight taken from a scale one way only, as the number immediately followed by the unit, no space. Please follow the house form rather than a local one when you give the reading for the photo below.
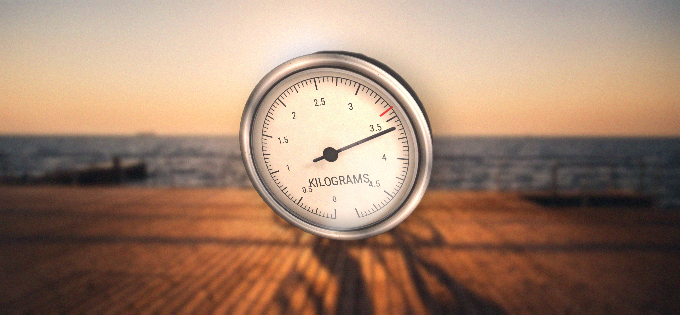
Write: 3.6kg
